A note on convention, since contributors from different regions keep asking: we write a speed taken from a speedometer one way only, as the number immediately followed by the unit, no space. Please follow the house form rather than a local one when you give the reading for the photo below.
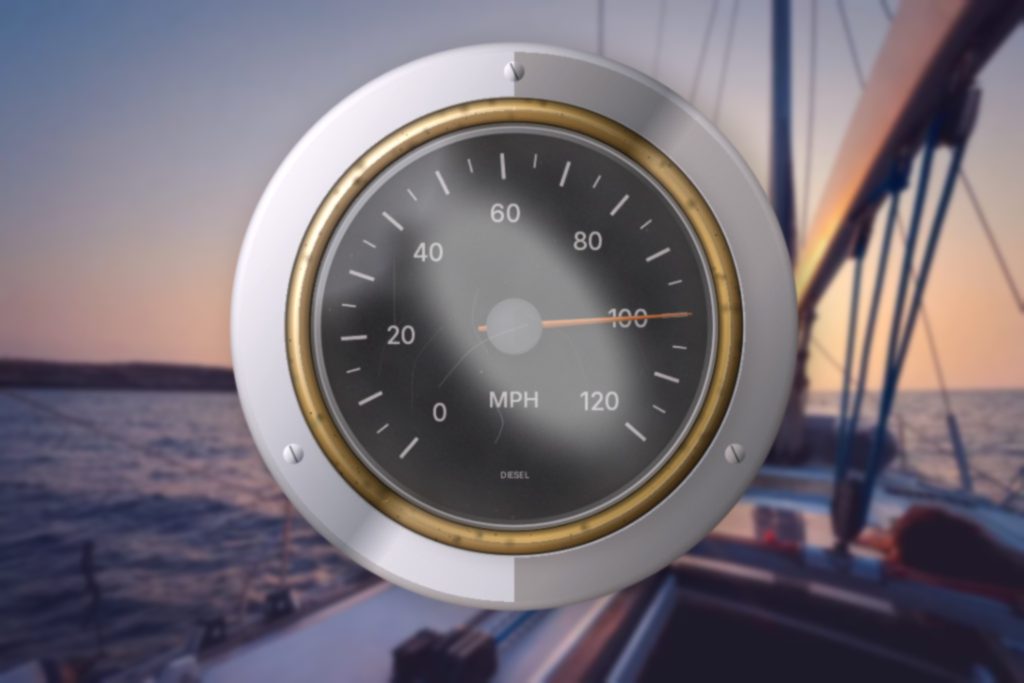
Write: 100mph
